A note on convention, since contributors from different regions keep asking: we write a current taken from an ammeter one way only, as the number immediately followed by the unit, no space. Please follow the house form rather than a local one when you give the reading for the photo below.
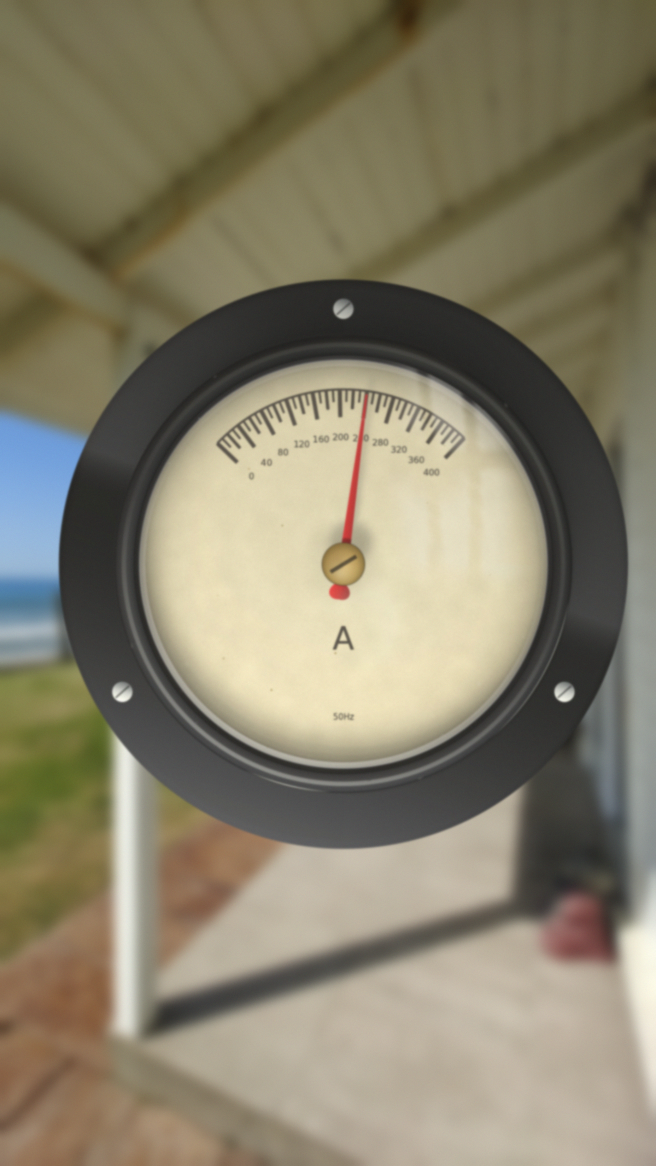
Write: 240A
